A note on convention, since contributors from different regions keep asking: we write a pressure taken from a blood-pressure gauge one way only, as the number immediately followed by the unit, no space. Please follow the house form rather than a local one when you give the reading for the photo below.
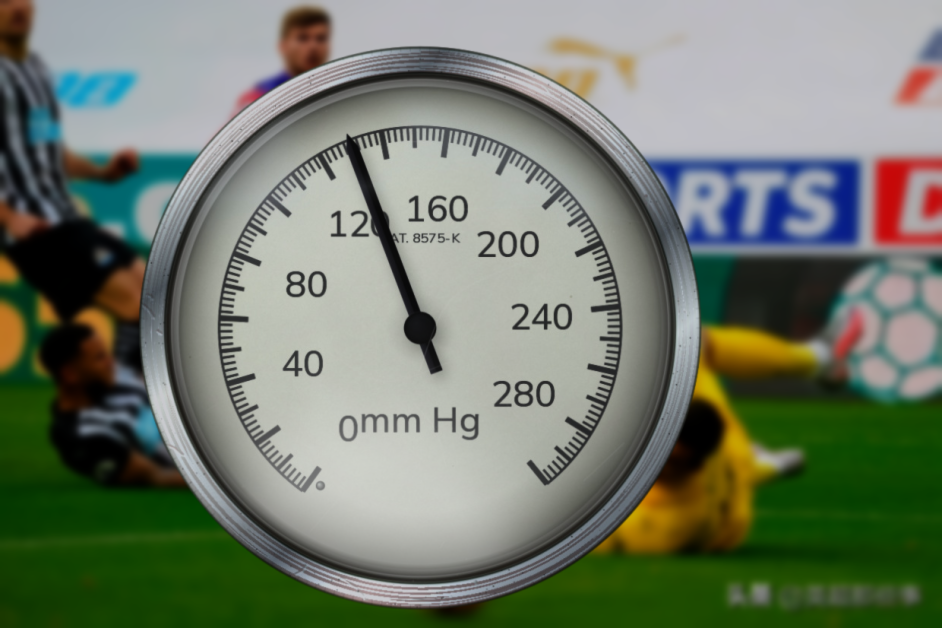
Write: 130mmHg
